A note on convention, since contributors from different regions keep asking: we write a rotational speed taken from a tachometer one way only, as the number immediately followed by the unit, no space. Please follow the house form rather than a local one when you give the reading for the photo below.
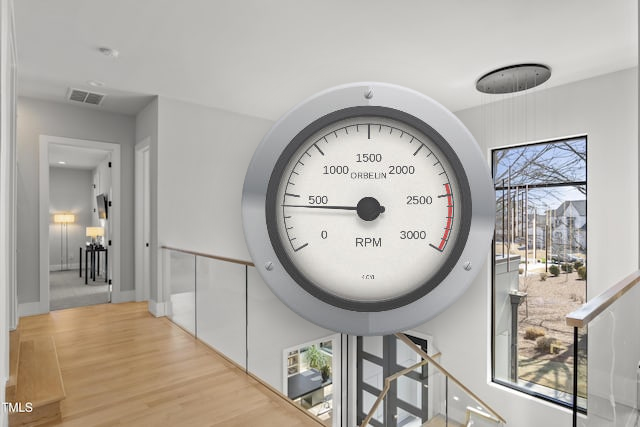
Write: 400rpm
